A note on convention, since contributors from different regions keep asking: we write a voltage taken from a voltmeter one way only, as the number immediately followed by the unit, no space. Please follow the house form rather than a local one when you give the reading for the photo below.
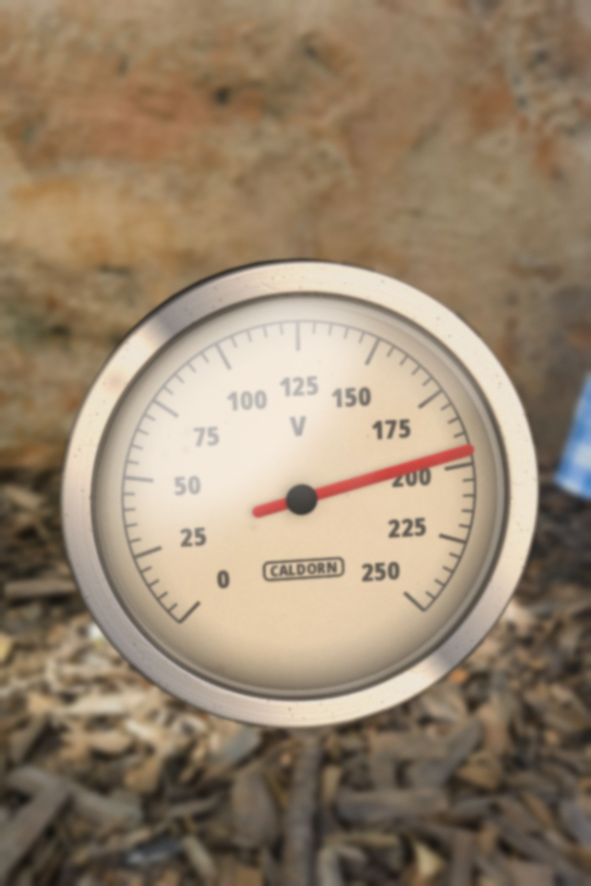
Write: 195V
